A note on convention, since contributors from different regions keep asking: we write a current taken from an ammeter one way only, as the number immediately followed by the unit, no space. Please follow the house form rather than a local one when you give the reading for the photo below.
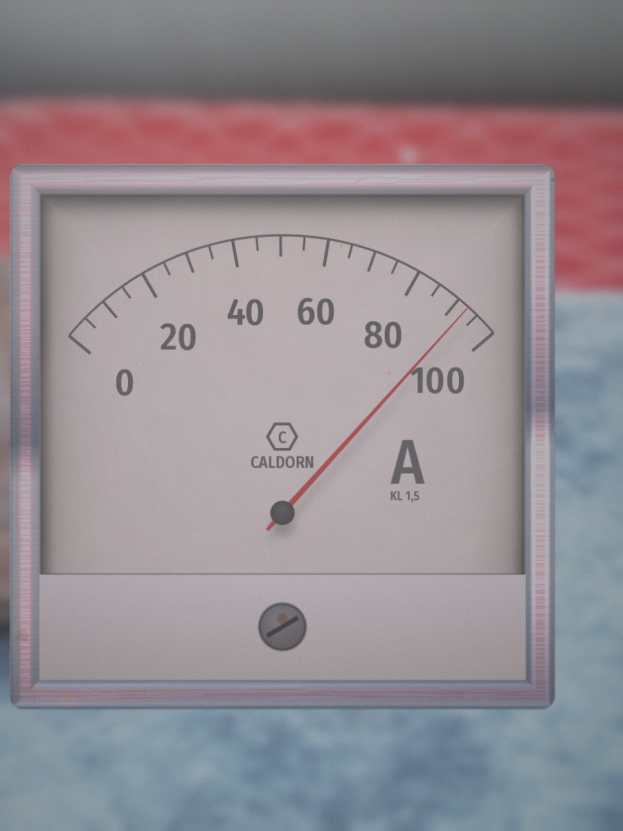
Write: 92.5A
